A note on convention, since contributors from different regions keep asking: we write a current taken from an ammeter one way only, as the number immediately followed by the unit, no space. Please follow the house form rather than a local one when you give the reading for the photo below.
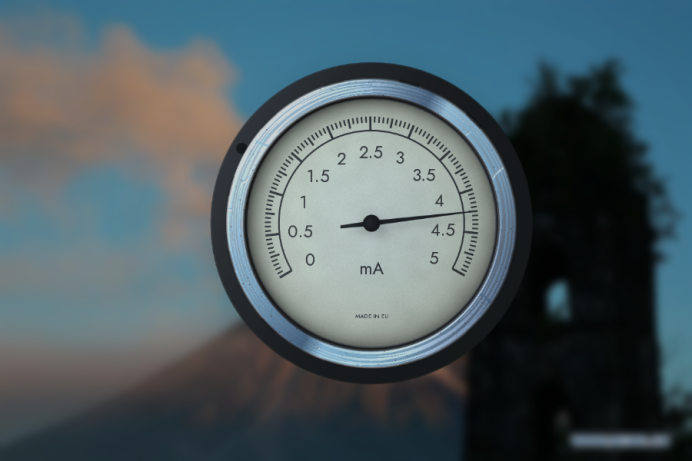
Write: 4.25mA
